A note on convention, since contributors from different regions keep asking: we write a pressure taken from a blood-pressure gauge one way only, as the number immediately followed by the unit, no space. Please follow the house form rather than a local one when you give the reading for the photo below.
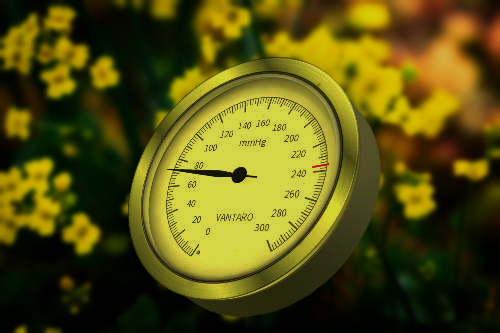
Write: 70mmHg
